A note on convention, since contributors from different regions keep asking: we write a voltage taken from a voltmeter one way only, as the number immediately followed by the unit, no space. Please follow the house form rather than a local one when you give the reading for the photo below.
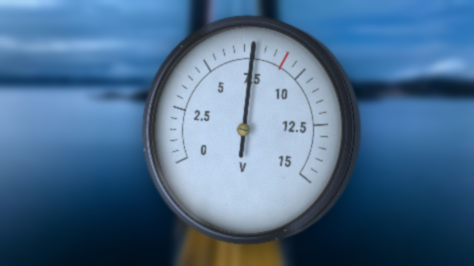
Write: 7.5V
